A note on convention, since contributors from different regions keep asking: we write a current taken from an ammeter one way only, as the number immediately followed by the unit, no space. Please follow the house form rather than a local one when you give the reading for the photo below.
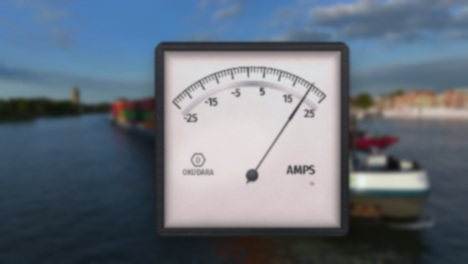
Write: 20A
